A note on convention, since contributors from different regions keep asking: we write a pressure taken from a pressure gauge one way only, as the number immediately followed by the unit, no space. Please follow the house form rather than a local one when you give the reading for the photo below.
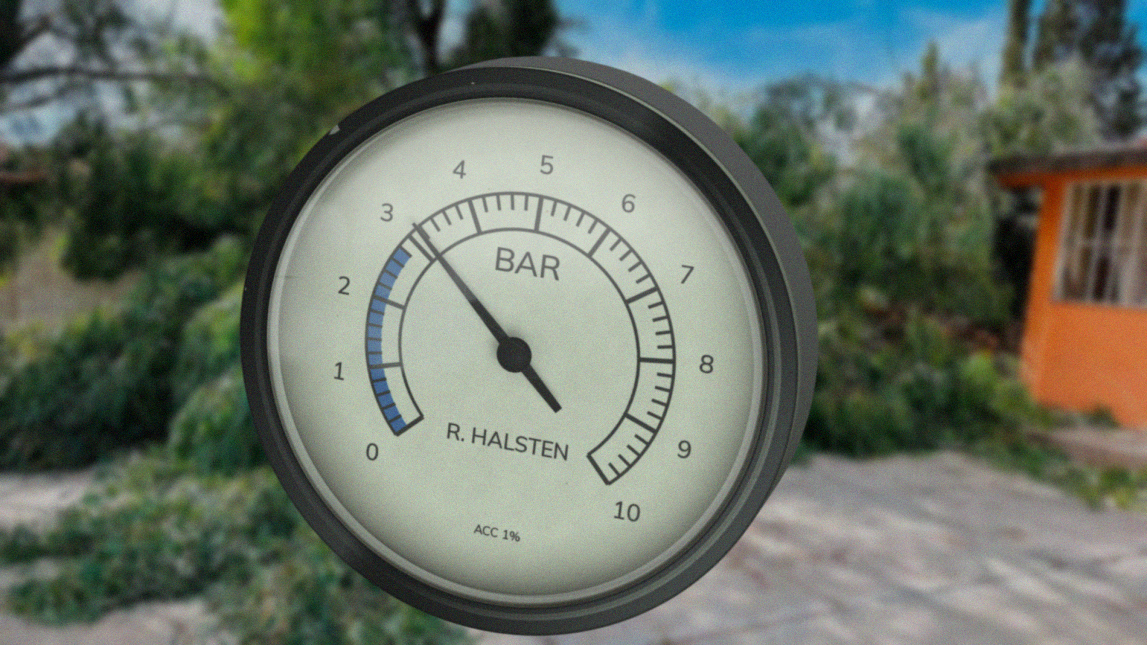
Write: 3.2bar
